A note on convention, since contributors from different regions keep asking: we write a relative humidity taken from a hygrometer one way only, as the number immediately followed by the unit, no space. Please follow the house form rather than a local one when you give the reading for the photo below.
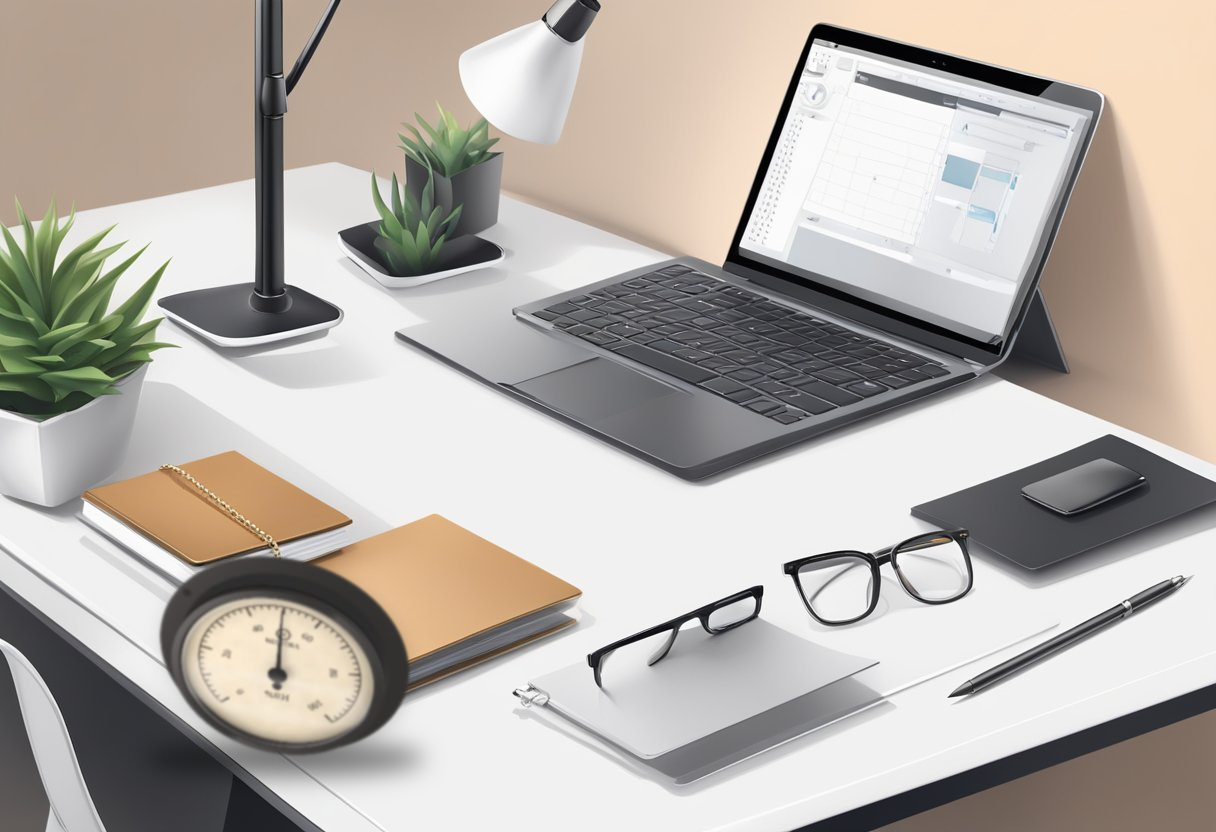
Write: 50%
